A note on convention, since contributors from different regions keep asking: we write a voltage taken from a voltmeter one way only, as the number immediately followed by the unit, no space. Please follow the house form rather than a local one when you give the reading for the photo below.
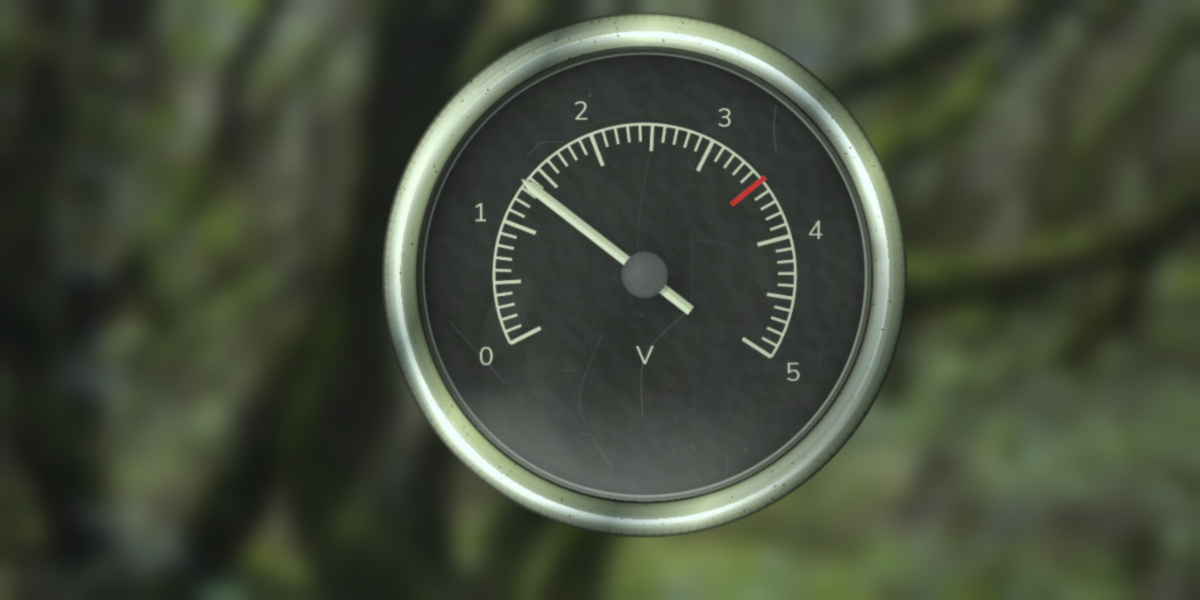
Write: 1.35V
